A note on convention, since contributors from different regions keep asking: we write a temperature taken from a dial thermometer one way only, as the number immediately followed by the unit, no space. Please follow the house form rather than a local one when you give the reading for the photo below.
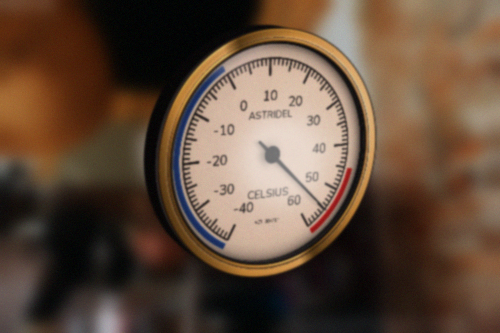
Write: 55°C
